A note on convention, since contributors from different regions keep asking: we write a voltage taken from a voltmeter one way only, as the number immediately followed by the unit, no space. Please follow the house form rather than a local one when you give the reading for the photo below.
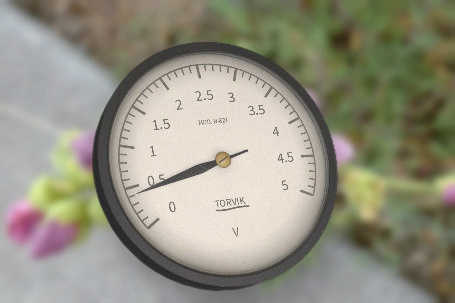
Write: 0.4V
